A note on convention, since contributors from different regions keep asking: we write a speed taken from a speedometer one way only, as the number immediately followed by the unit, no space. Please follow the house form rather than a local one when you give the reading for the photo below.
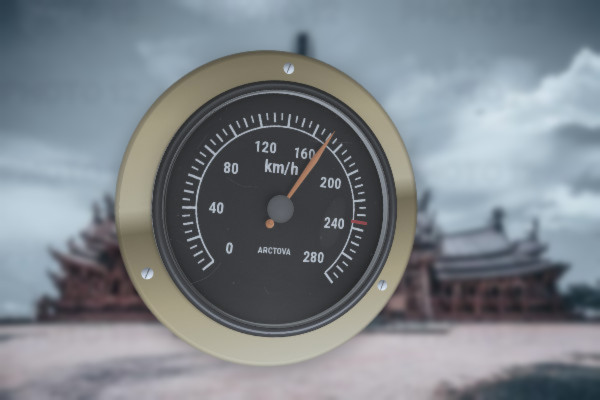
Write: 170km/h
